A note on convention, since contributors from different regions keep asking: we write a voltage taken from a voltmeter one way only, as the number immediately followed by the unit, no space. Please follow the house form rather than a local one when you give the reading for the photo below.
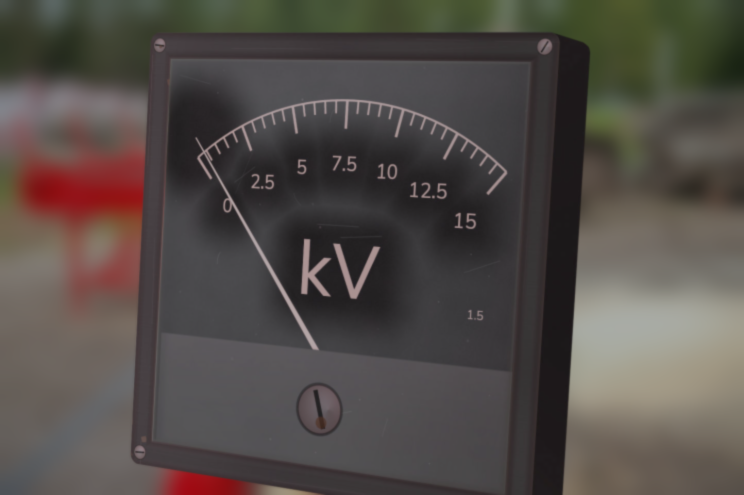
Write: 0.5kV
